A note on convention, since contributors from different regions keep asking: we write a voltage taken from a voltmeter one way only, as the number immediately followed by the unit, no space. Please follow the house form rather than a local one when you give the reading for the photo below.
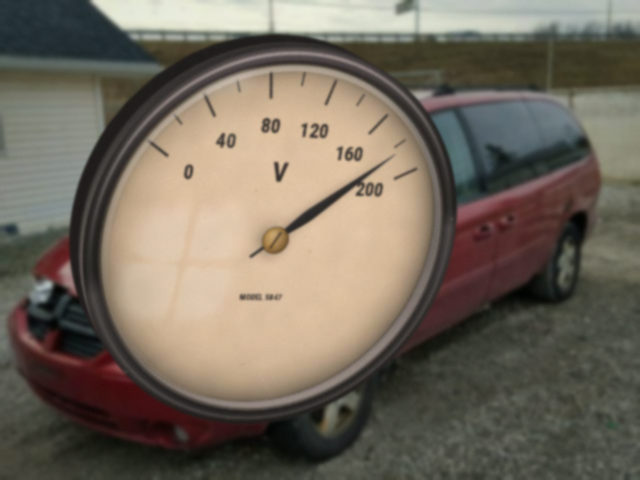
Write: 180V
